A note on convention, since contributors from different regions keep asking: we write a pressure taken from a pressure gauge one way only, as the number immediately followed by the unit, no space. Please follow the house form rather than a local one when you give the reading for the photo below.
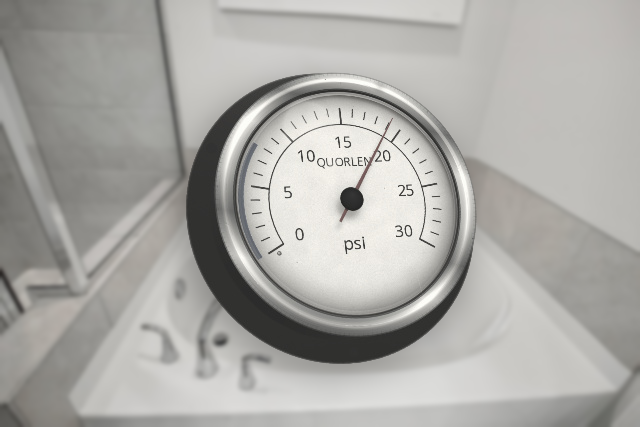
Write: 19psi
